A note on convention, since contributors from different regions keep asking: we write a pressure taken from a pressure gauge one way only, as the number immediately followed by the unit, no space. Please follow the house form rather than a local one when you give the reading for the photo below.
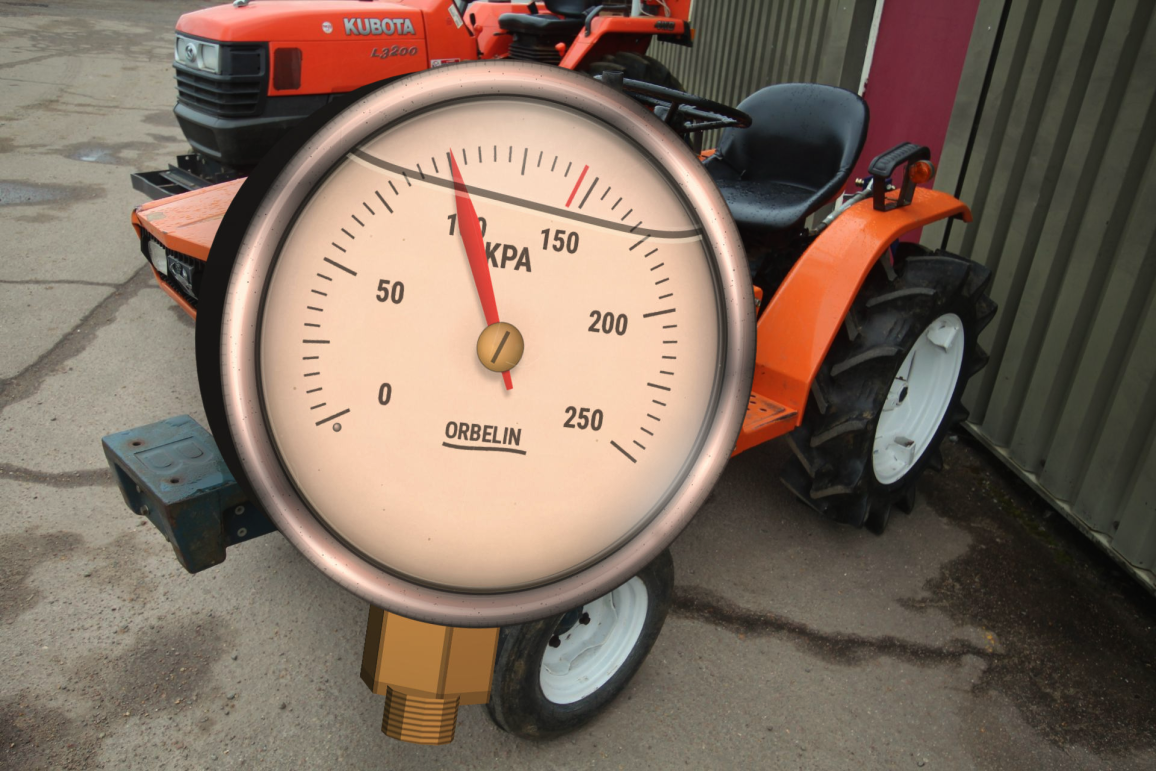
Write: 100kPa
